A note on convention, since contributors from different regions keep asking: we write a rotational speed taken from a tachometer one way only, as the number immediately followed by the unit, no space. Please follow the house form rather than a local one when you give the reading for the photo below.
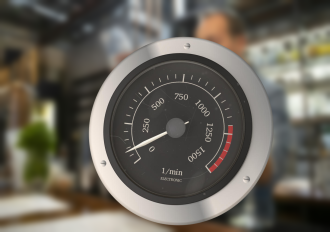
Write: 75rpm
